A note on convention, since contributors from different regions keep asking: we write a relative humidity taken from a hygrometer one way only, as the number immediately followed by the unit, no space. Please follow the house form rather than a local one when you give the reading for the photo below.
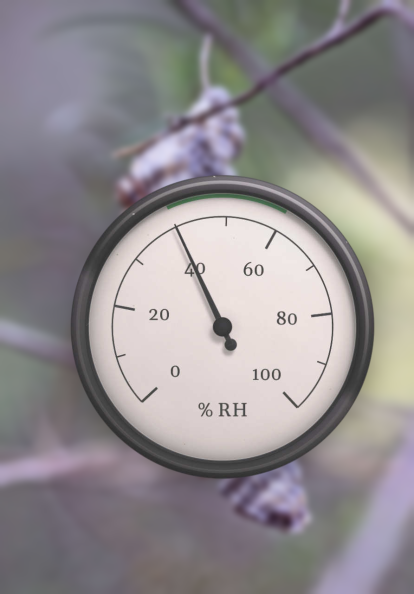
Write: 40%
